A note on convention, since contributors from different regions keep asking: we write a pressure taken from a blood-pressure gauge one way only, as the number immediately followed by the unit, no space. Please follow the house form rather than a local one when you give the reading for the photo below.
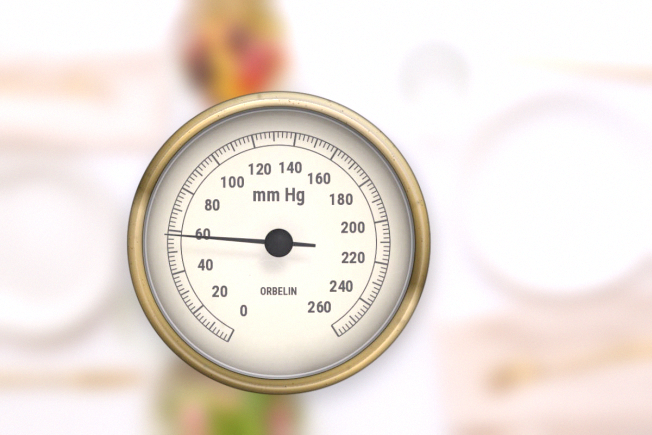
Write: 58mmHg
